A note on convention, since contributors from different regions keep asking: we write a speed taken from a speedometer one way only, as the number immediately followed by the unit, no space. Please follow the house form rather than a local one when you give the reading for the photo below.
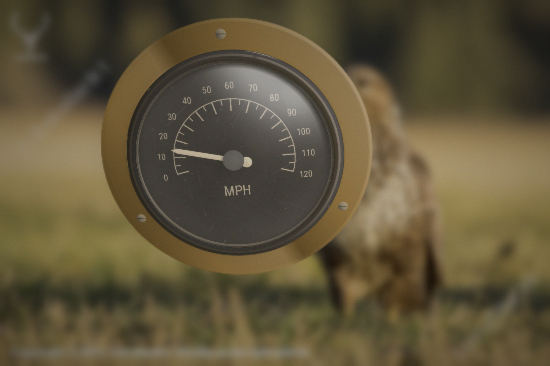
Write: 15mph
